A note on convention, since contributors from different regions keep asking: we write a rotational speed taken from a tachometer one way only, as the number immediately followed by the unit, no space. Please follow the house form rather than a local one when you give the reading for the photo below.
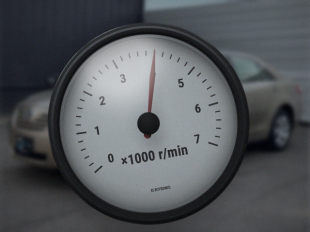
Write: 4000rpm
